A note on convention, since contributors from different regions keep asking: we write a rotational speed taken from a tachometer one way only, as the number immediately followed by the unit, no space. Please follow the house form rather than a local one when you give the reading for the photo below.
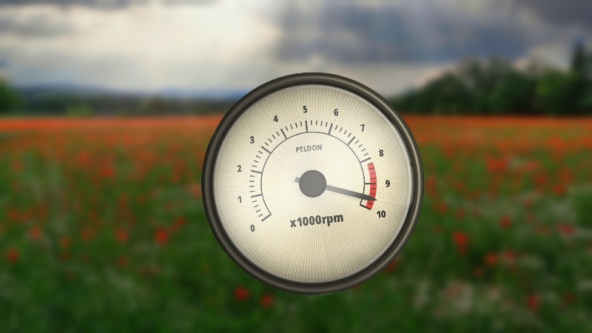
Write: 9600rpm
